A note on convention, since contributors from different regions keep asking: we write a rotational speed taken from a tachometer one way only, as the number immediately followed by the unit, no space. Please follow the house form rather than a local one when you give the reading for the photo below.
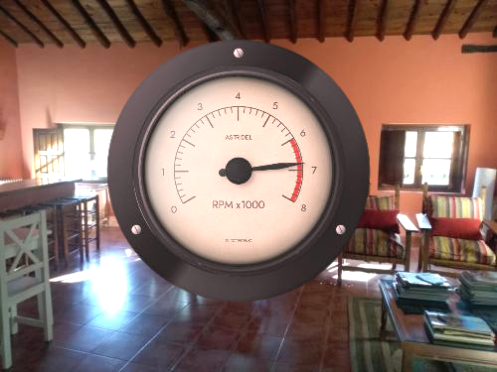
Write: 6800rpm
